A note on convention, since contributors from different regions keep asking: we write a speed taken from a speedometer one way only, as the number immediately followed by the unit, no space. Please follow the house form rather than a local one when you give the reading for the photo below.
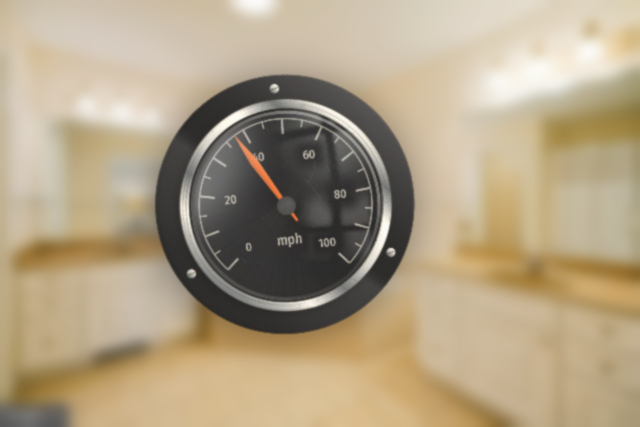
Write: 37.5mph
